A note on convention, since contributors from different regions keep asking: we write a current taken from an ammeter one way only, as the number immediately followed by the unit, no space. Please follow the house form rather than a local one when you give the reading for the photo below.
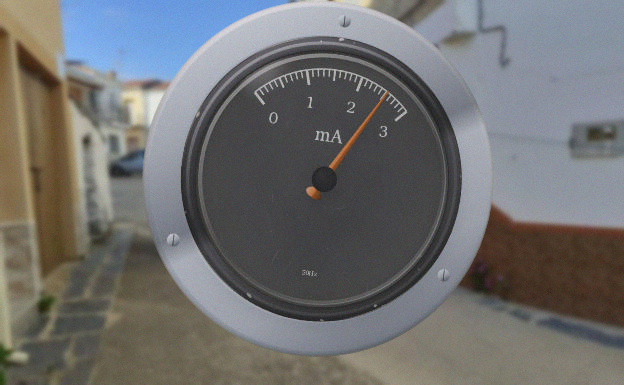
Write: 2.5mA
